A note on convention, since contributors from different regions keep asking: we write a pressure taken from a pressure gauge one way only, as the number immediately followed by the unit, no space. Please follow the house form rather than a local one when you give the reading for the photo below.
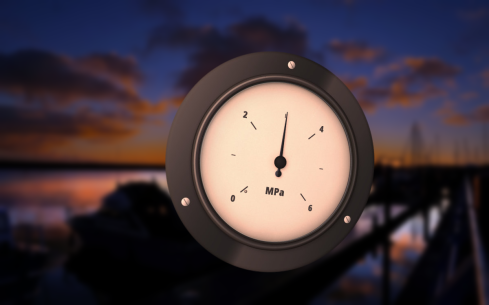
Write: 3MPa
